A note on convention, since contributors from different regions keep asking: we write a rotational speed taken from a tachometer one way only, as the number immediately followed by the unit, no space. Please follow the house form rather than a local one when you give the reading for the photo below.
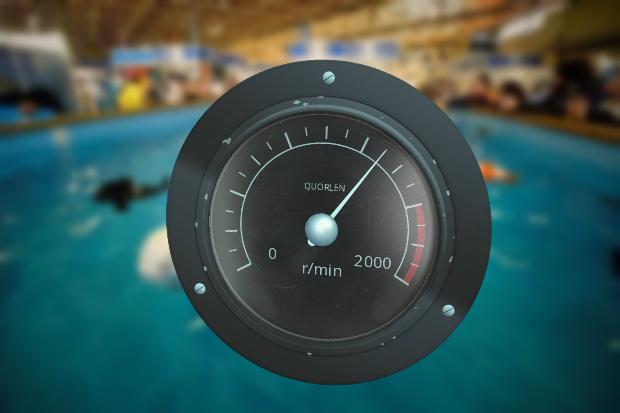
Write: 1300rpm
